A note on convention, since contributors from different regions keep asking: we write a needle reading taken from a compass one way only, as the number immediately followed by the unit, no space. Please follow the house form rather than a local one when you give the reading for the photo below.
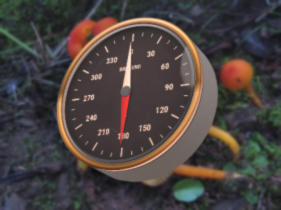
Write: 180°
